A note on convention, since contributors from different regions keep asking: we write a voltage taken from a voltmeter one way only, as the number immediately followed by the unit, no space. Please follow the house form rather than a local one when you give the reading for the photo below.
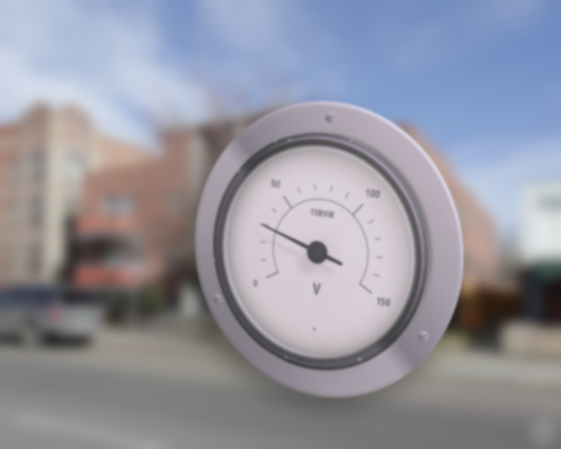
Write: 30V
